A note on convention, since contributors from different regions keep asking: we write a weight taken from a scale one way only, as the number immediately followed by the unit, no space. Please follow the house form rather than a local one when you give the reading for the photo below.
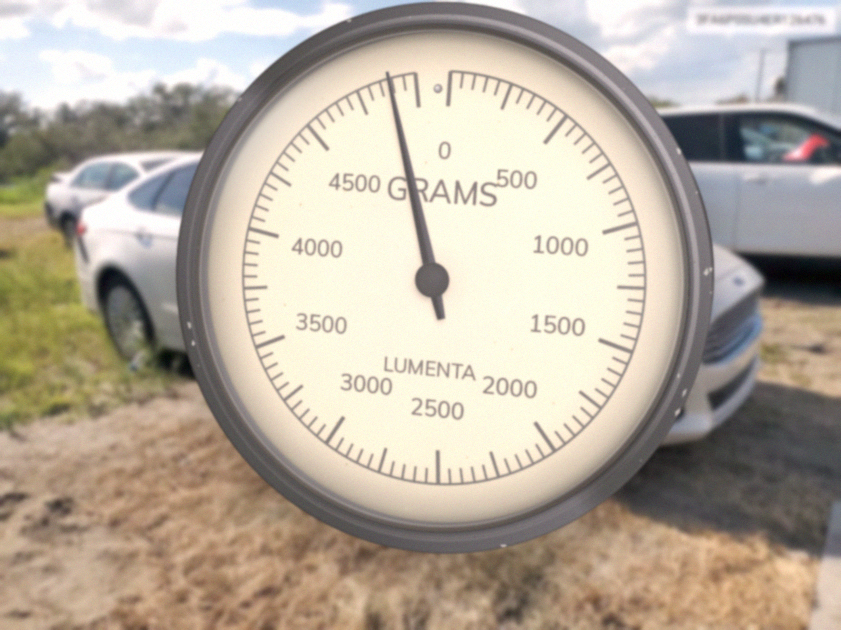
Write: 4900g
